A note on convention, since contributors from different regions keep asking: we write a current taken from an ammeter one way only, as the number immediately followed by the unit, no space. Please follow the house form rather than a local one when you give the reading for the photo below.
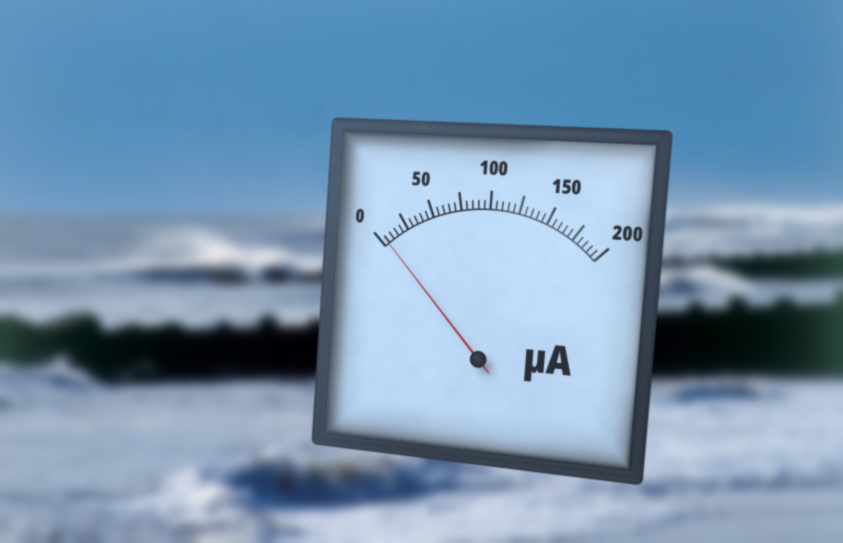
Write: 5µA
